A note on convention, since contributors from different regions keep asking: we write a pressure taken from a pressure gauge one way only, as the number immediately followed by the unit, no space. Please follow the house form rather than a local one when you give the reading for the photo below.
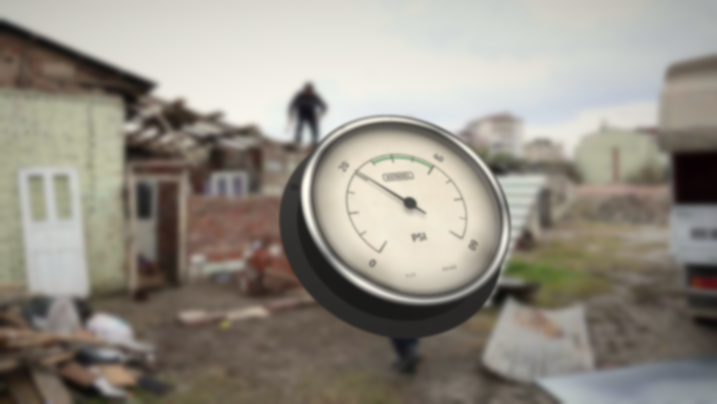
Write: 20psi
